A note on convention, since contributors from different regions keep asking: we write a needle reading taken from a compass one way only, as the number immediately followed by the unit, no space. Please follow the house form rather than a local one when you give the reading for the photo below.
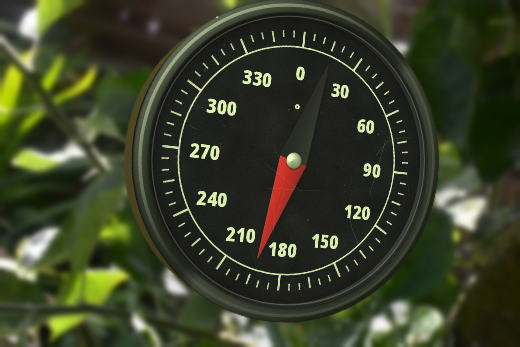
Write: 195°
